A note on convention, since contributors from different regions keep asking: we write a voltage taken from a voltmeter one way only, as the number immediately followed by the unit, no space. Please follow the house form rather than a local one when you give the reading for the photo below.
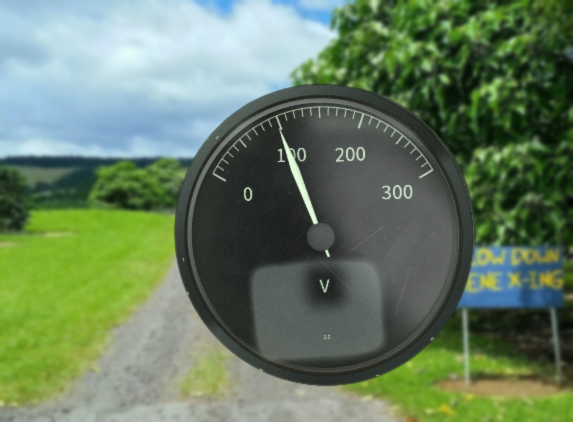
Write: 100V
